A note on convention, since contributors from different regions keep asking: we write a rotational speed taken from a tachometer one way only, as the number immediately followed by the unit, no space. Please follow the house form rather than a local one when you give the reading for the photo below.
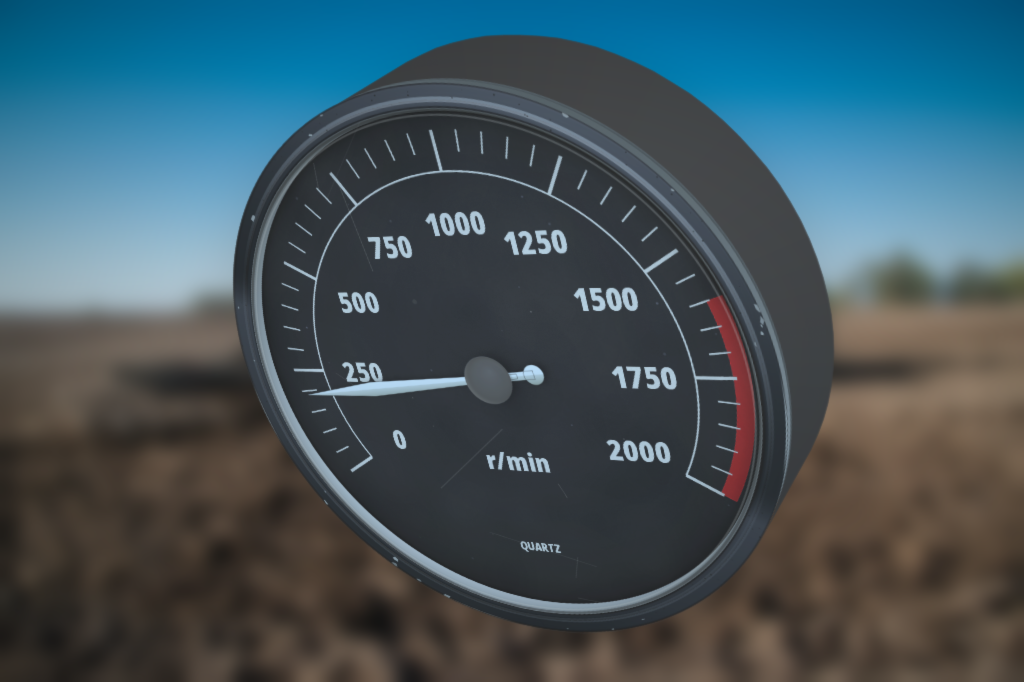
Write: 200rpm
